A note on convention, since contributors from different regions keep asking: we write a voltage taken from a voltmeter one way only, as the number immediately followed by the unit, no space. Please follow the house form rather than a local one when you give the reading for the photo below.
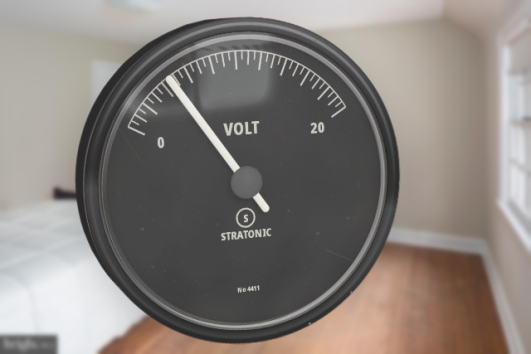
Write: 4.5V
